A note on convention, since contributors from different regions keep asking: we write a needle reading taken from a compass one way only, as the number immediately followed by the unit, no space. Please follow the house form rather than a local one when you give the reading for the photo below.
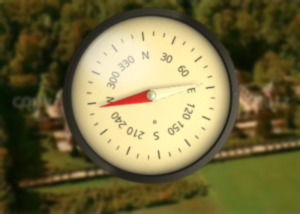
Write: 265°
